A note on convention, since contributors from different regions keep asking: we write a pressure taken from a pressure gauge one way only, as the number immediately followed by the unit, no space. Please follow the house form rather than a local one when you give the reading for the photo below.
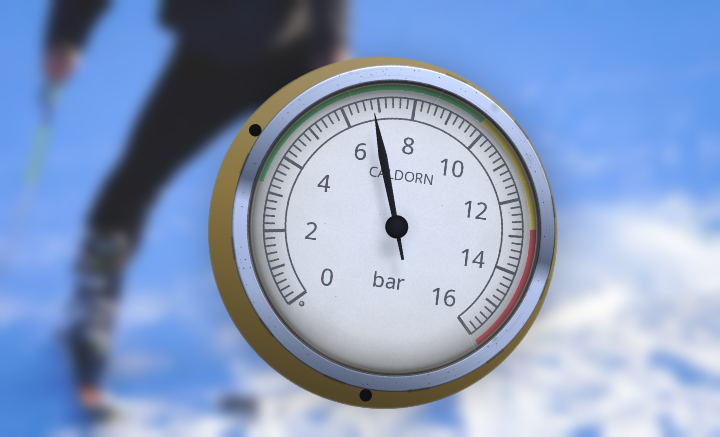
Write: 6.8bar
